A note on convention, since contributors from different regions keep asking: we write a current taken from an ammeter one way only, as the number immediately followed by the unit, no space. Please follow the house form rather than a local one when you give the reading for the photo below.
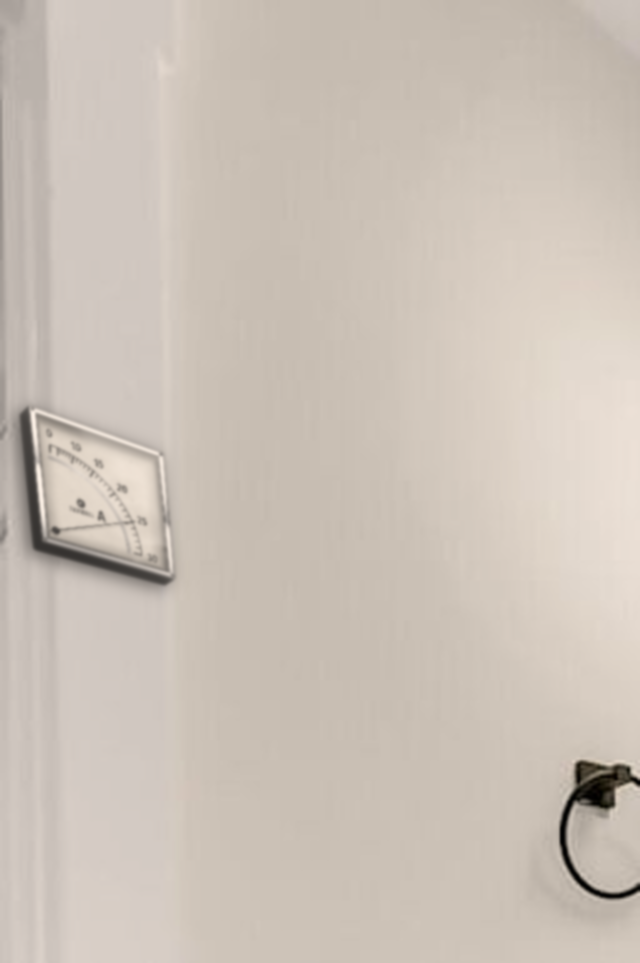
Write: 25A
